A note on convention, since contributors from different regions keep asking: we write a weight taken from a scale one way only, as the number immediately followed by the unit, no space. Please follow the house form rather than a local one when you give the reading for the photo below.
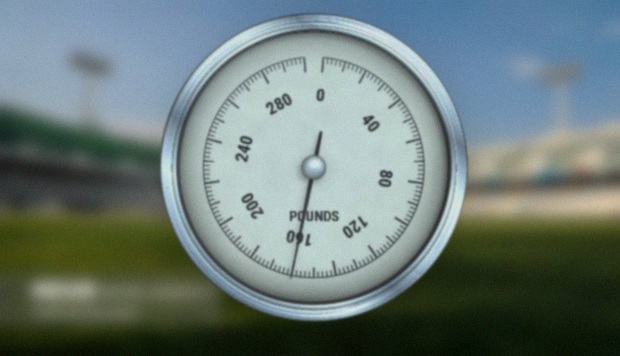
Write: 160lb
